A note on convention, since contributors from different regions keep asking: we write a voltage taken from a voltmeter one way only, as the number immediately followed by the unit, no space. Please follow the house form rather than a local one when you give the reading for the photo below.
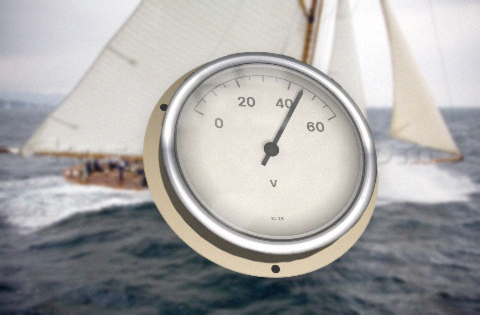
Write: 45V
